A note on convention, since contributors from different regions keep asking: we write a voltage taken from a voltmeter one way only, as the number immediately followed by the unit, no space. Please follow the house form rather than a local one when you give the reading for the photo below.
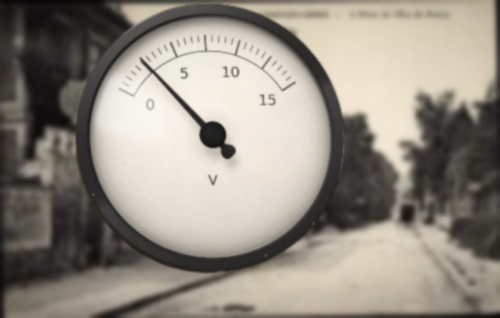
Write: 2.5V
